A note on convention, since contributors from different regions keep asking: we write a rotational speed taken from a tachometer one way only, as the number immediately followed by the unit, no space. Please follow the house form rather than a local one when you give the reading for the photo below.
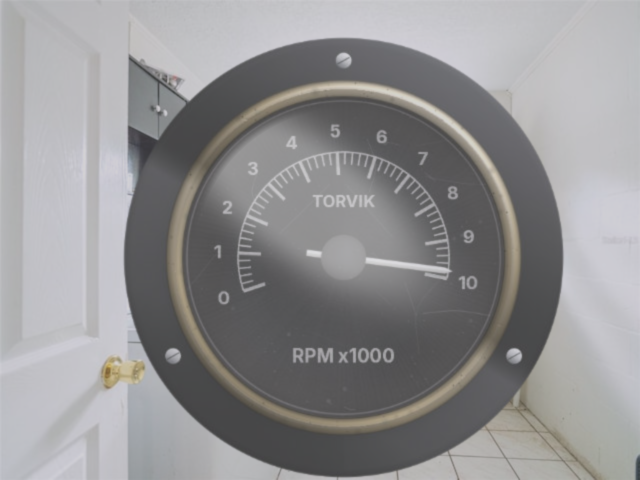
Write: 9800rpm
